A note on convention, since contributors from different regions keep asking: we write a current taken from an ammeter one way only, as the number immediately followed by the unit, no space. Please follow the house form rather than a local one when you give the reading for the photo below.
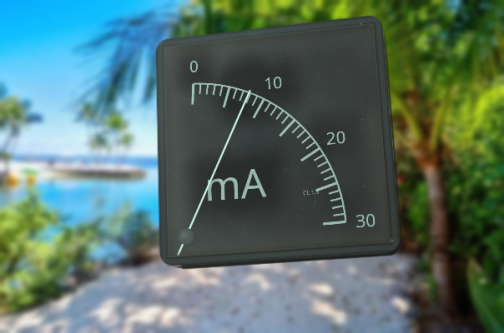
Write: 8mA
